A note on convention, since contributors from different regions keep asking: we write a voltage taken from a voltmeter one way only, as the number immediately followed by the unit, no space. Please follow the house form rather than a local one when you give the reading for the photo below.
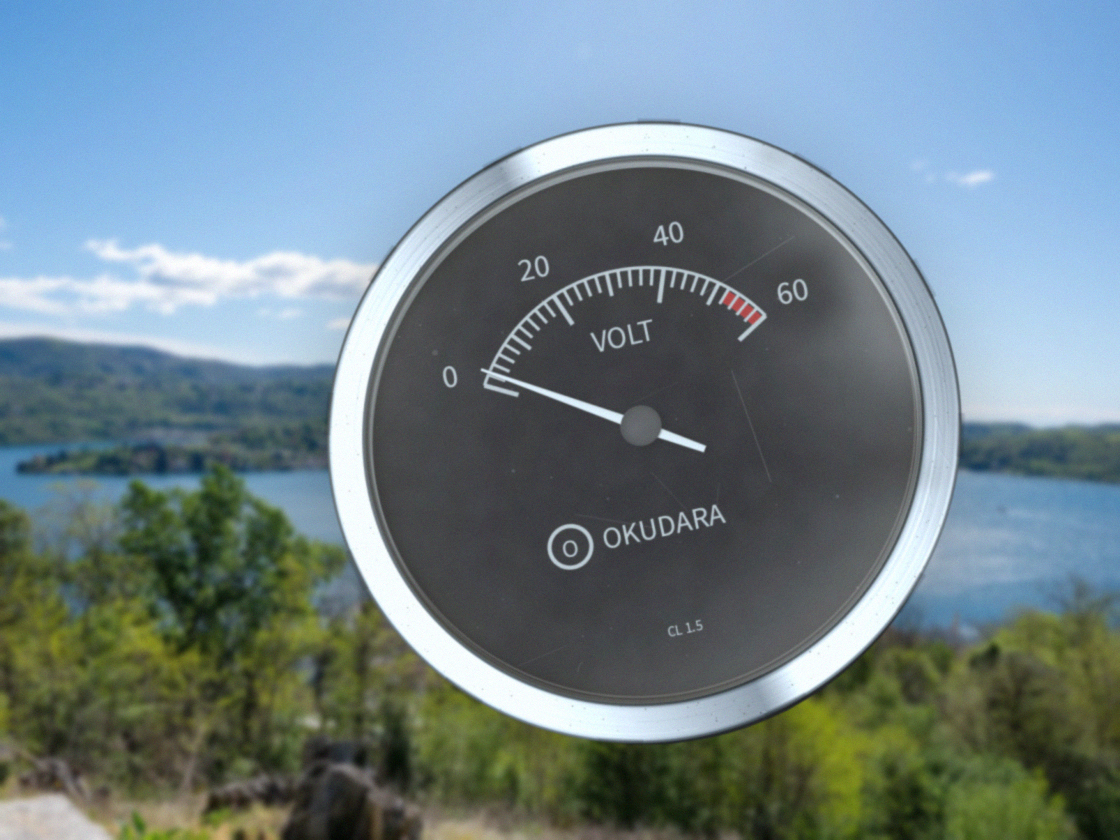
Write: 2V
